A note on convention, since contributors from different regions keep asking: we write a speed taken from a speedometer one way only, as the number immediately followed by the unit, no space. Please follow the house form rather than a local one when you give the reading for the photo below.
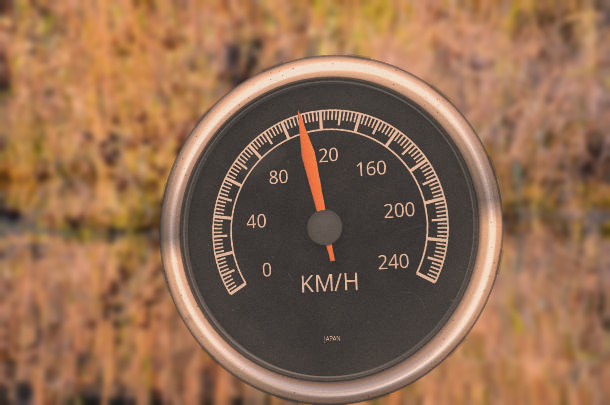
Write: 110km/h
